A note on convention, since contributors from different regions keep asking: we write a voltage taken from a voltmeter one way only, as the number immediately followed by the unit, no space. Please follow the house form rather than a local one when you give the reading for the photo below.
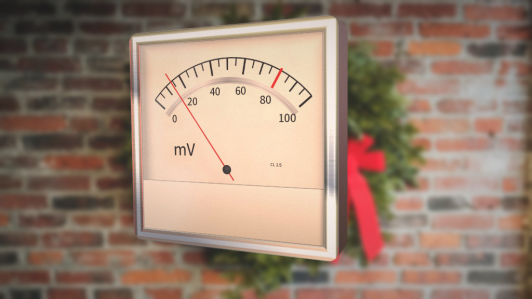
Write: 15mV
